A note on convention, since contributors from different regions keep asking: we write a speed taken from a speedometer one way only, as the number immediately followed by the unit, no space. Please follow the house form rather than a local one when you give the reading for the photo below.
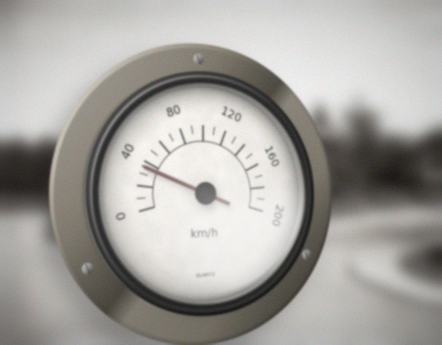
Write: 35km/h
